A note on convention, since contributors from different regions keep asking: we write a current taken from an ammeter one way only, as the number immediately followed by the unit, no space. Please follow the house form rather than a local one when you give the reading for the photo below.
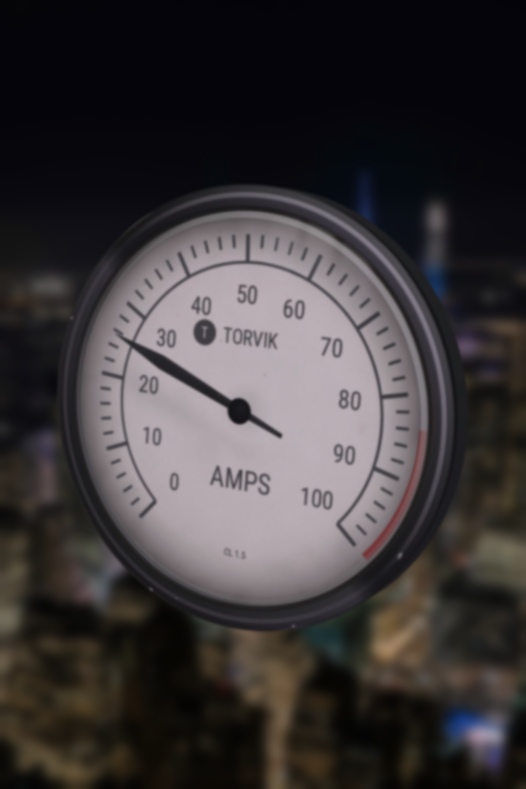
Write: 26A
